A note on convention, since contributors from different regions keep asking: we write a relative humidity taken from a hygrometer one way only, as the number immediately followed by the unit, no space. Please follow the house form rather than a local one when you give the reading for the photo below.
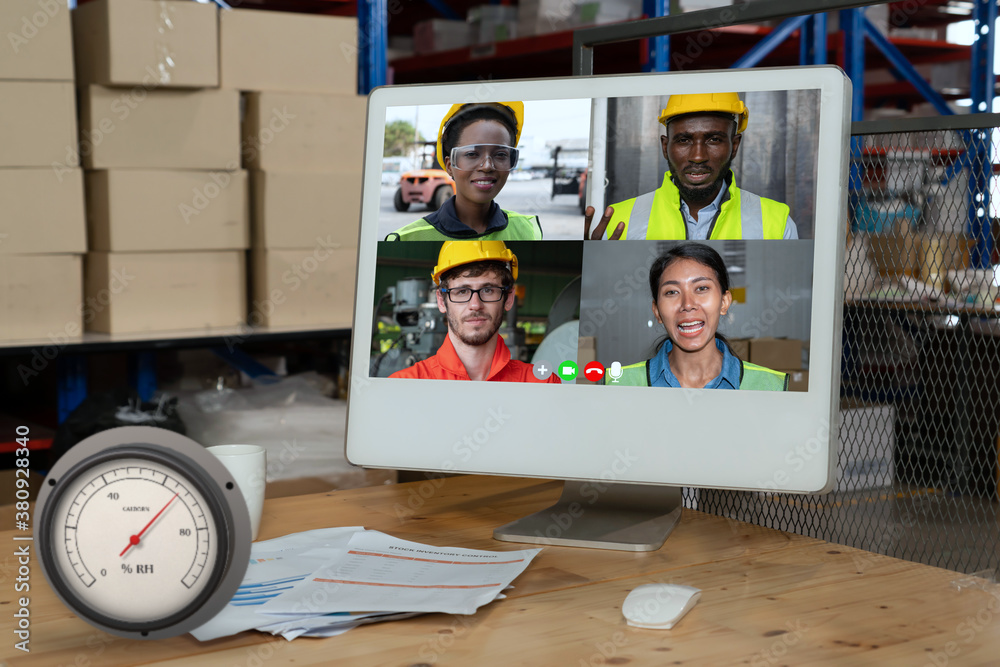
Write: 66%
